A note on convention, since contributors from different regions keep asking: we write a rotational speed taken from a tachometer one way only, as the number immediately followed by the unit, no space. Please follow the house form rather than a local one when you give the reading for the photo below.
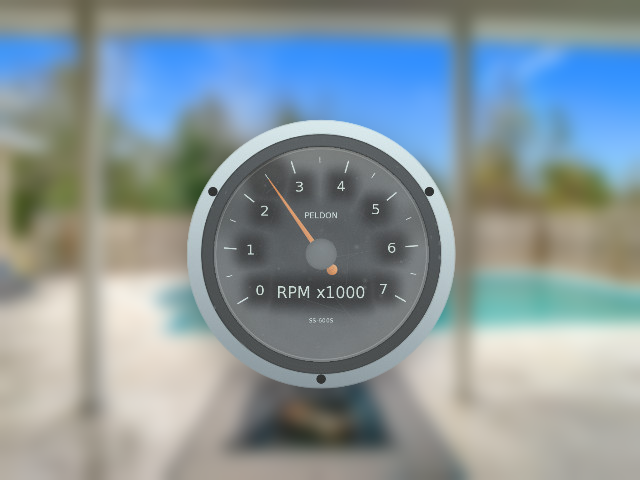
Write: 2500rpm
